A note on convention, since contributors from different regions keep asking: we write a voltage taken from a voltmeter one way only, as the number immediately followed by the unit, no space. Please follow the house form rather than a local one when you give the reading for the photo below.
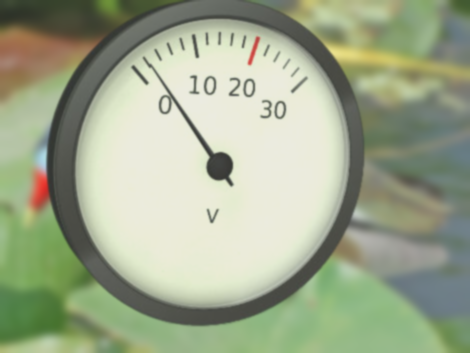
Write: 2V
